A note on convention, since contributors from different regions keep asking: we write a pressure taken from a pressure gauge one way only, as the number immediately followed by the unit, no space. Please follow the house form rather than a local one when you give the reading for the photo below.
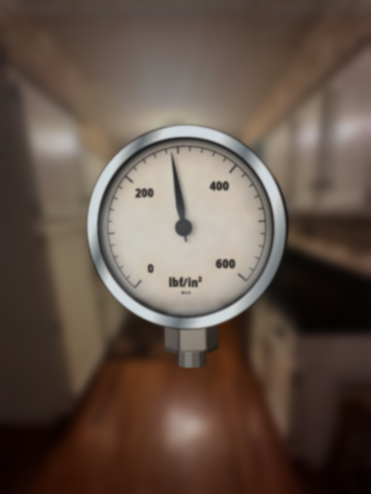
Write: 290psi
